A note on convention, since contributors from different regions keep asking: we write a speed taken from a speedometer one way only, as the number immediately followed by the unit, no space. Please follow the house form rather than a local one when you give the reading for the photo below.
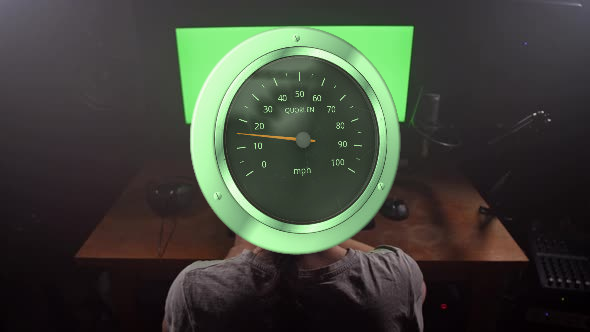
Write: 15mph
